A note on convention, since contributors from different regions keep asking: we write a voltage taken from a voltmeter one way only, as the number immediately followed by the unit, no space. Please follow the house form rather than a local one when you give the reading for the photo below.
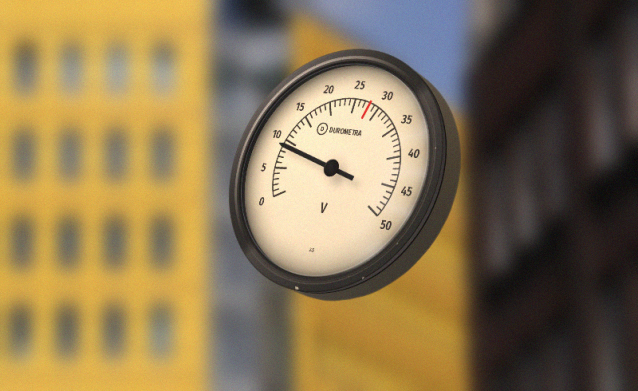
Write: 9V
